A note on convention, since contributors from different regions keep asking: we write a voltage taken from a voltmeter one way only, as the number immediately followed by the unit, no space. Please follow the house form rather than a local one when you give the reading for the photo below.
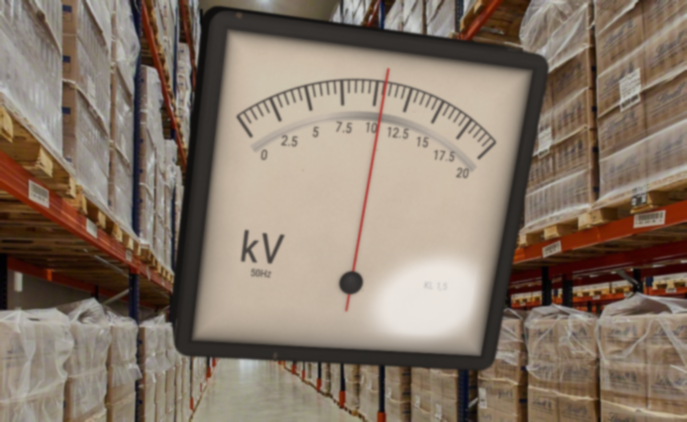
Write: 10.5kV
